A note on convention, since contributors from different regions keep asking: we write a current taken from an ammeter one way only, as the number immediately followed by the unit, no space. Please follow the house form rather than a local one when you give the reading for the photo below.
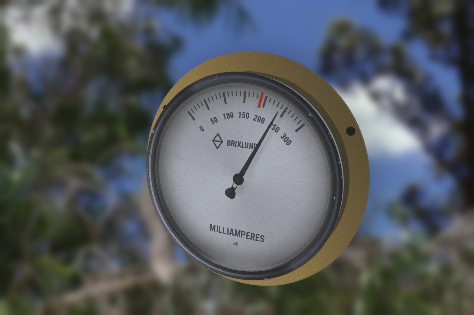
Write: 240mA
